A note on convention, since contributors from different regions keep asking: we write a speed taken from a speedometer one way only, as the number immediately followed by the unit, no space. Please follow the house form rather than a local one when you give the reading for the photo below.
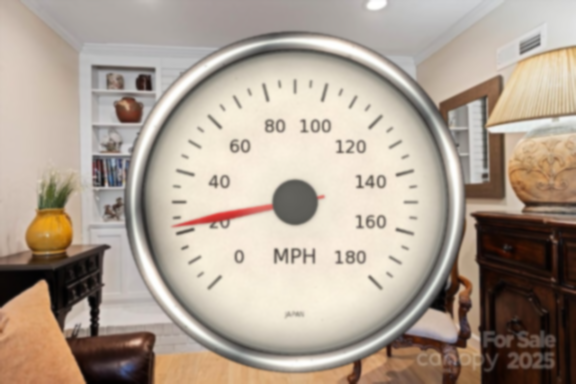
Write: 22.5mph
